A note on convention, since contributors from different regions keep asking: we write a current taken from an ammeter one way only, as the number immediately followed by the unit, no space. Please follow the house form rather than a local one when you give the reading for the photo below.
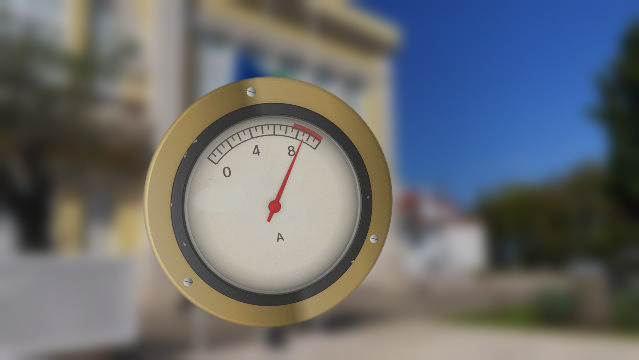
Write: 8.5A
